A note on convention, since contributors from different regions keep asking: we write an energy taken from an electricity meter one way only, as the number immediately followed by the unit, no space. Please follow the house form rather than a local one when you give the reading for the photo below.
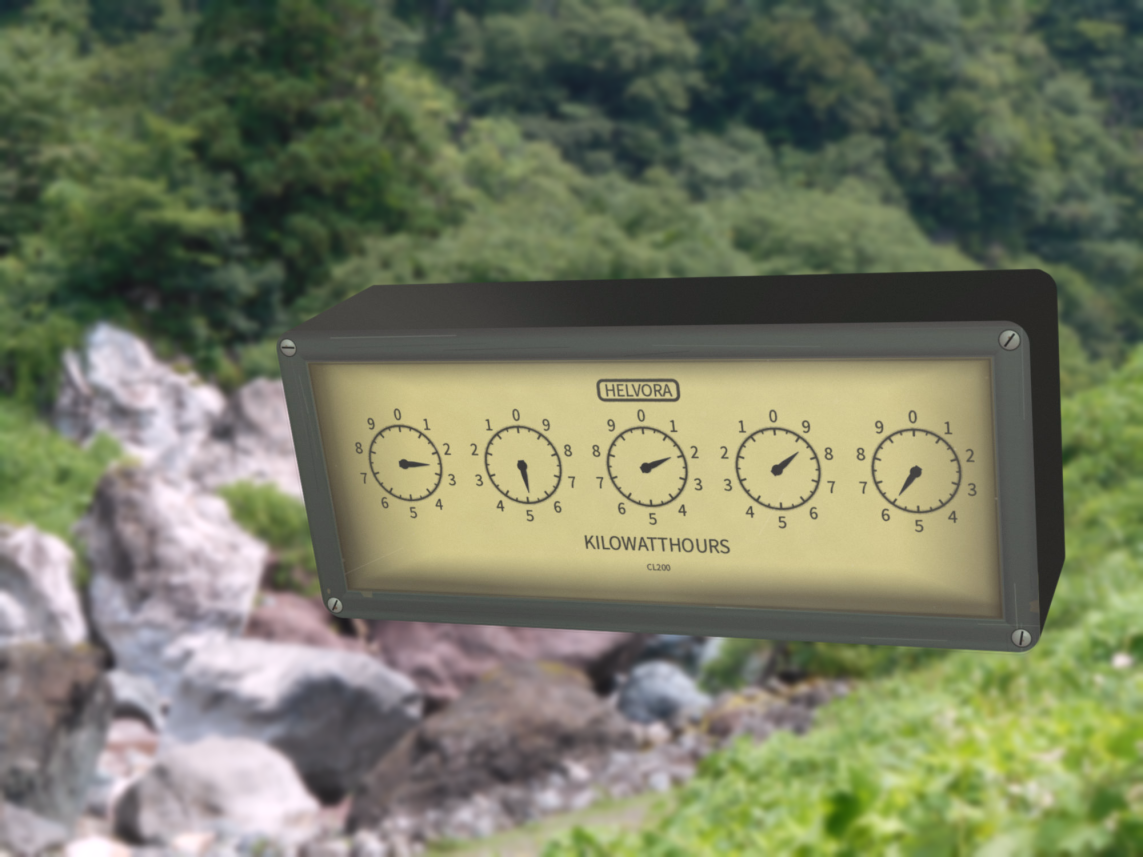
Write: 25186kWh
